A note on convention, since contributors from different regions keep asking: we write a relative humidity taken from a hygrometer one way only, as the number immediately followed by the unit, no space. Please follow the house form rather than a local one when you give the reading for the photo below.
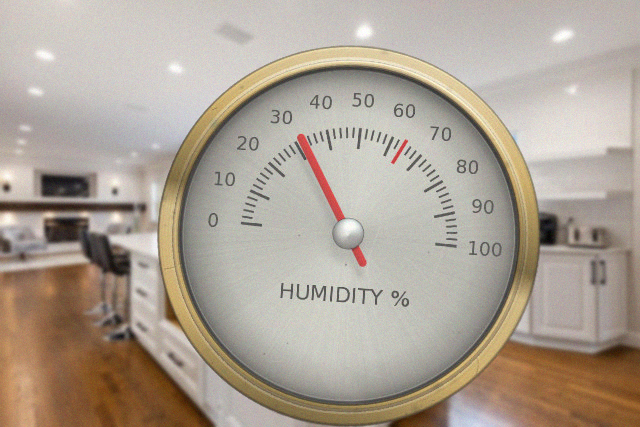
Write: 32%
